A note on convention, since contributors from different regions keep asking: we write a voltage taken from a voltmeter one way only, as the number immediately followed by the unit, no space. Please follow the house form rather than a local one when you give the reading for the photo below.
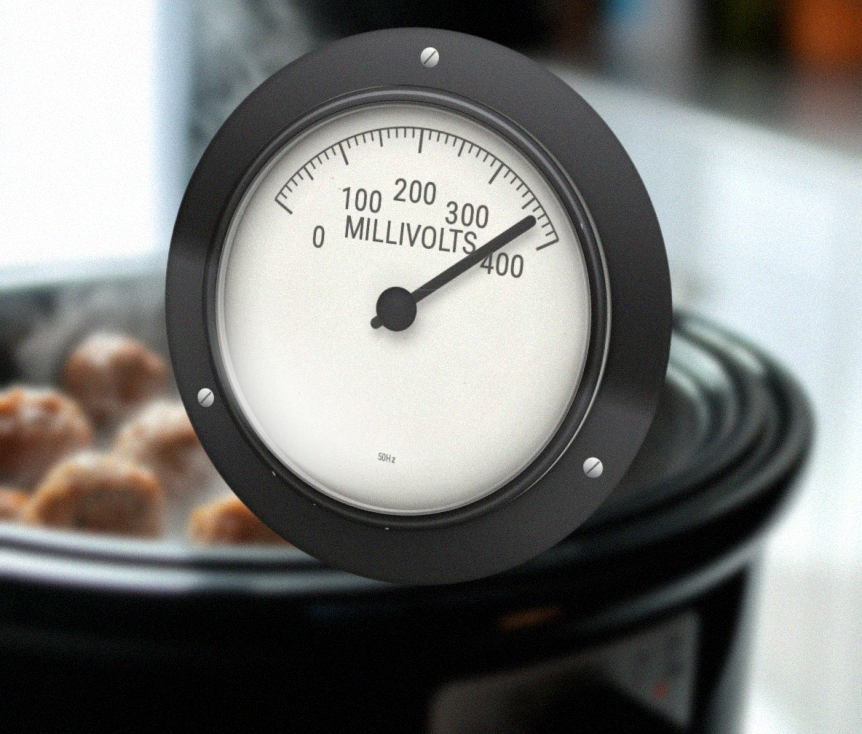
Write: 370mV
